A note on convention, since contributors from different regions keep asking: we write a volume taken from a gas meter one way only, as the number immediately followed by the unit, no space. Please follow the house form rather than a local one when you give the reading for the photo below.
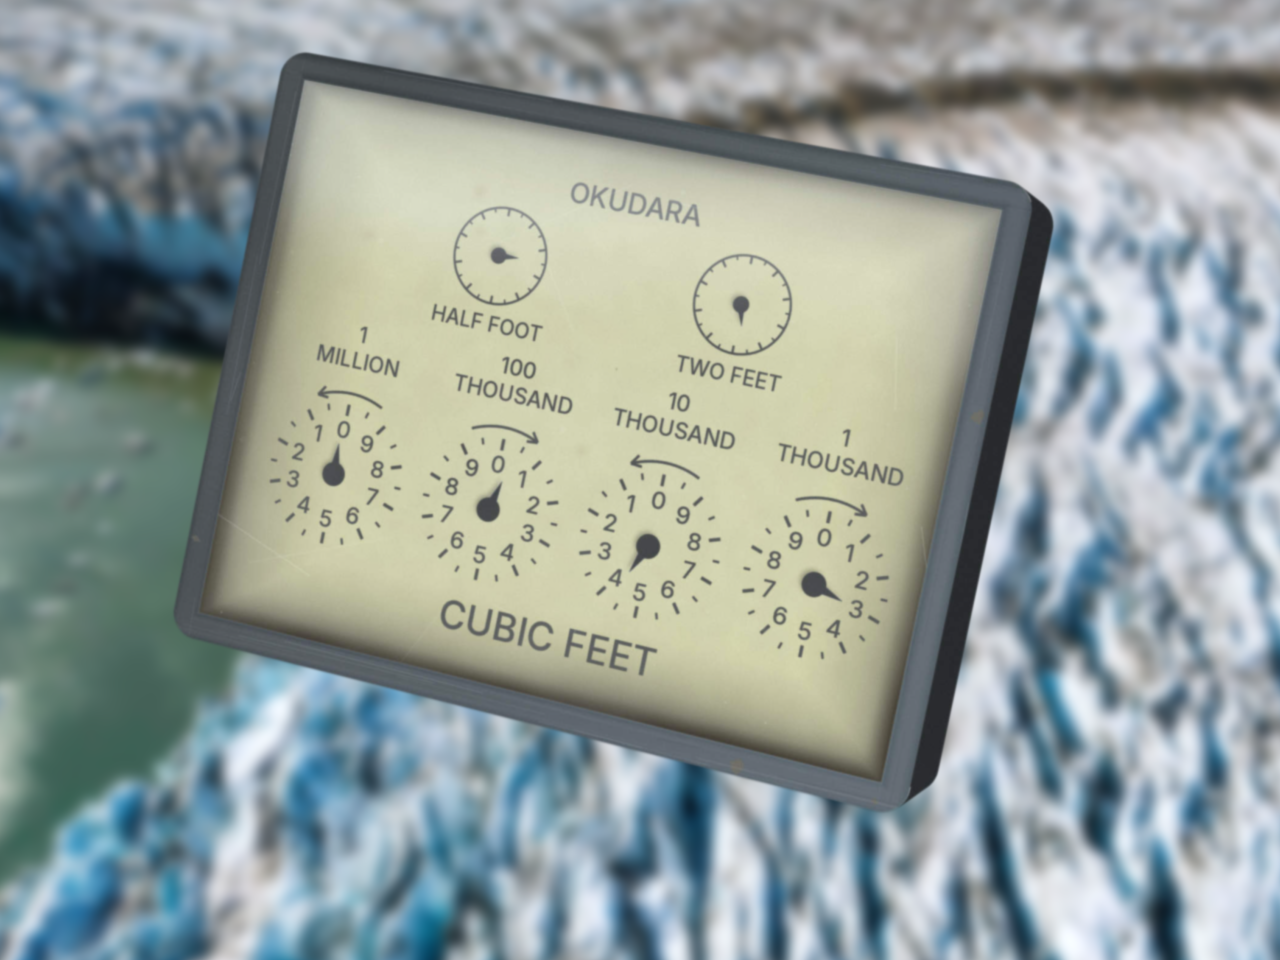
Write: 4300ft³
